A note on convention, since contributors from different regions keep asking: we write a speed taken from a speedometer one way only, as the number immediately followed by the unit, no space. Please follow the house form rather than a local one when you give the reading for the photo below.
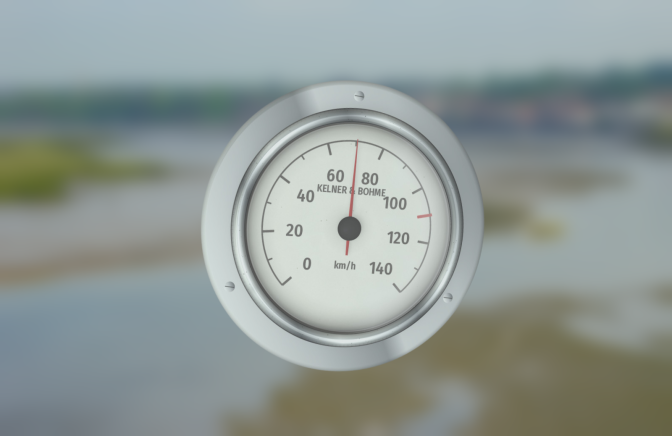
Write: 70km/h
